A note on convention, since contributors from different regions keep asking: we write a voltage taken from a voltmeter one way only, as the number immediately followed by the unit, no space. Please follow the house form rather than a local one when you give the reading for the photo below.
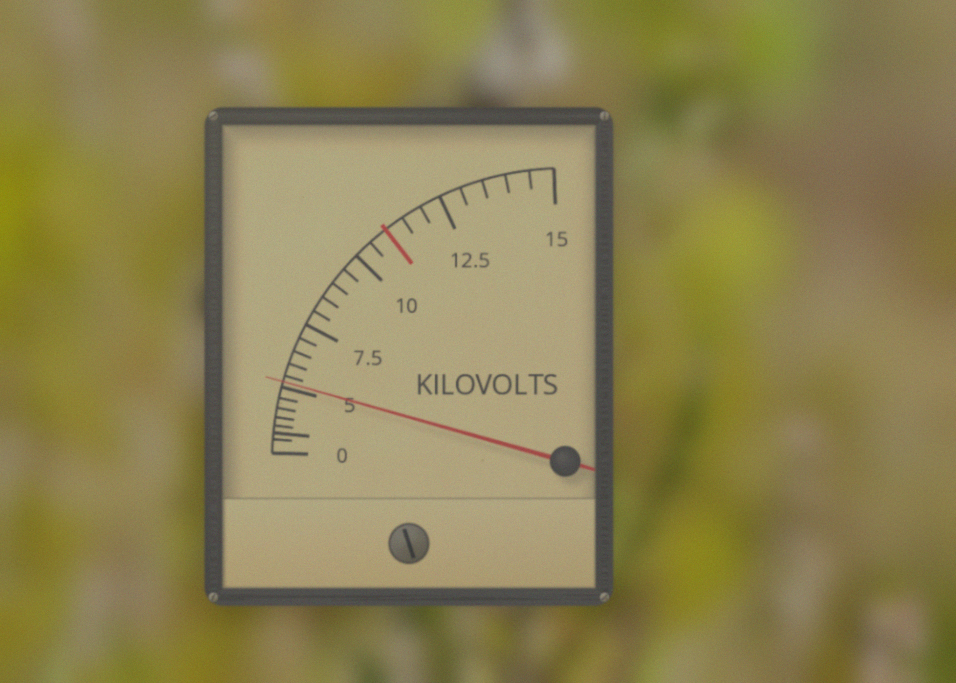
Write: 5.25kV
